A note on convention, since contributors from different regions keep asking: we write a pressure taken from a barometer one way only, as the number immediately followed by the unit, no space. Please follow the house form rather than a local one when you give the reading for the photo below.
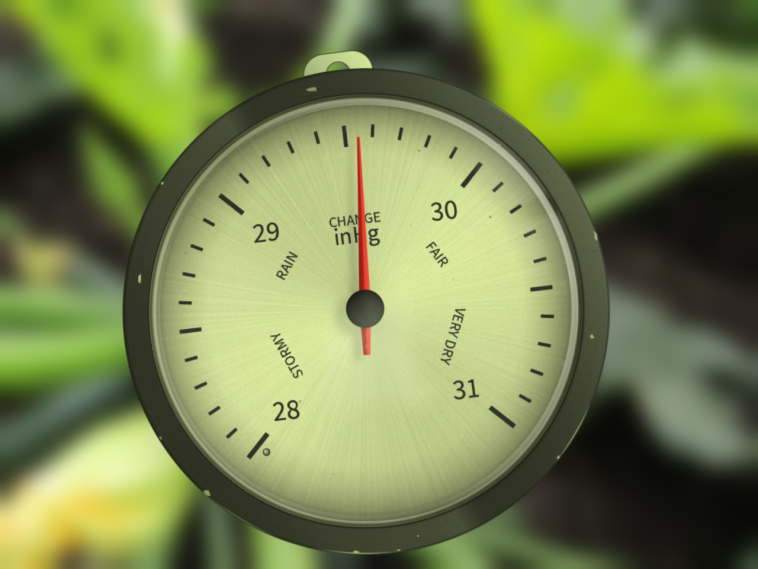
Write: 29.55inHg
